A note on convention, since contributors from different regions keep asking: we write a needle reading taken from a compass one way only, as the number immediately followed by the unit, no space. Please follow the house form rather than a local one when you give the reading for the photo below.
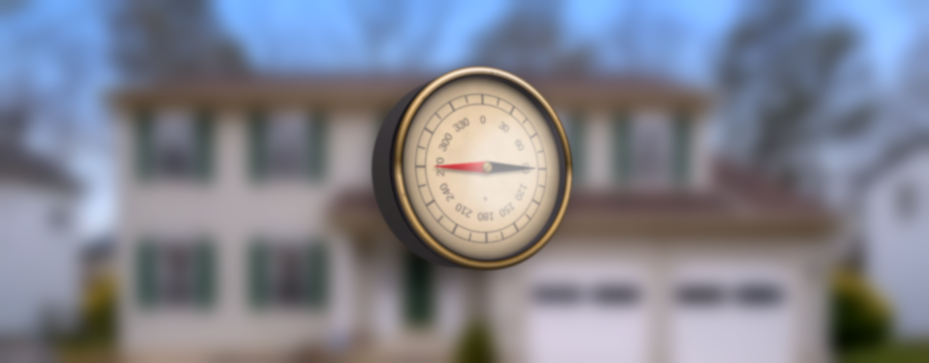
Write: 270°
